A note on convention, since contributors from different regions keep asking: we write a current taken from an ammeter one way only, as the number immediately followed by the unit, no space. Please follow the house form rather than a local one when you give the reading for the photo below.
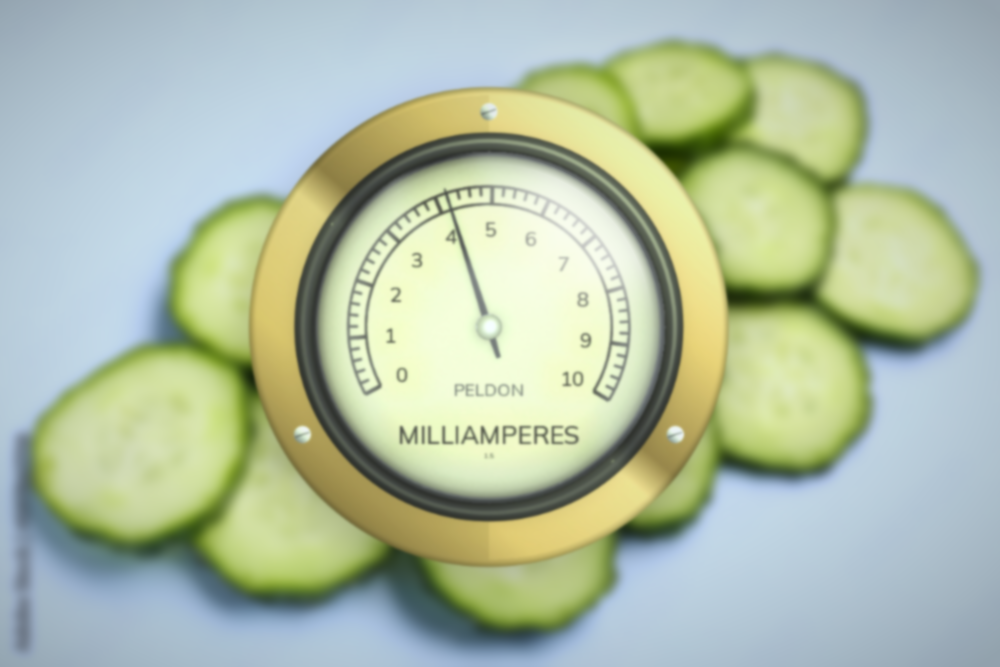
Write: 4.2mA
